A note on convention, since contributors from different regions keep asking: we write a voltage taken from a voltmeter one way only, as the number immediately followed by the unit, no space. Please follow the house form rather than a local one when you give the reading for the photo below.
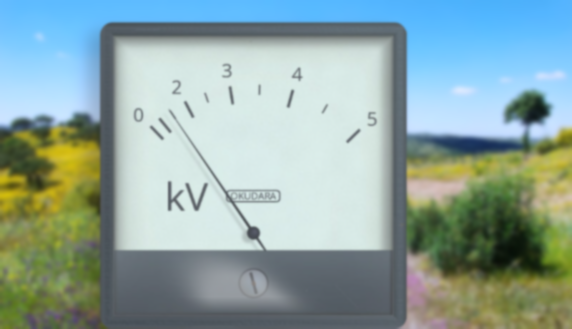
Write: 1.5kV
